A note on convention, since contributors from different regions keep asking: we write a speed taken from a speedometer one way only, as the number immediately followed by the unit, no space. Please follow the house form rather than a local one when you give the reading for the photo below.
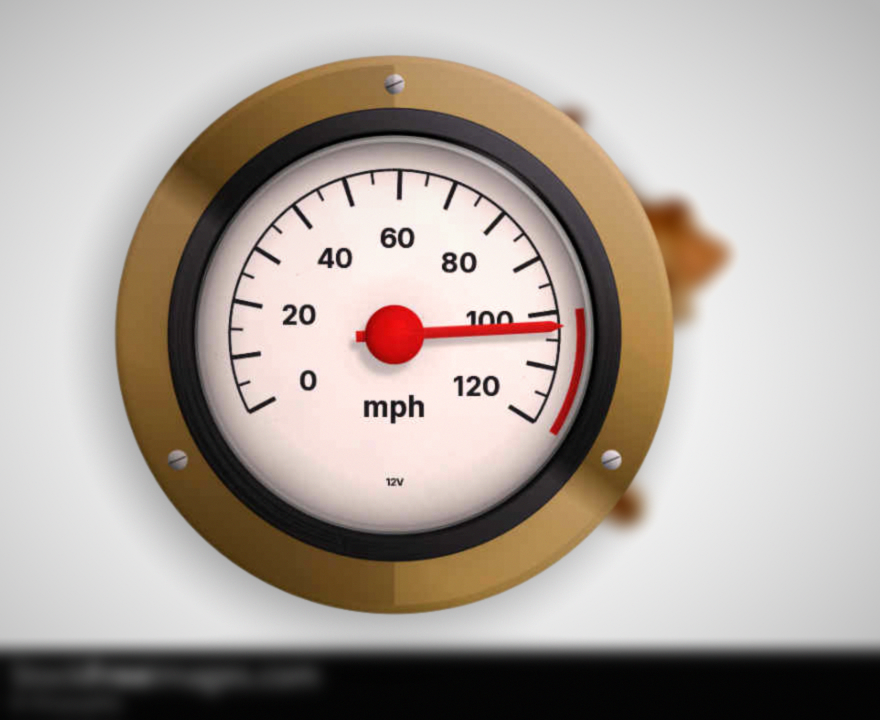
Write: 102.5mph
